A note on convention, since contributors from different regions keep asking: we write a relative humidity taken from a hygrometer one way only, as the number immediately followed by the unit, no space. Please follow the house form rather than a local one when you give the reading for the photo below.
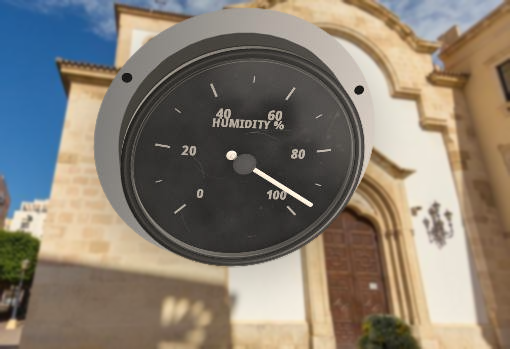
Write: 95%
